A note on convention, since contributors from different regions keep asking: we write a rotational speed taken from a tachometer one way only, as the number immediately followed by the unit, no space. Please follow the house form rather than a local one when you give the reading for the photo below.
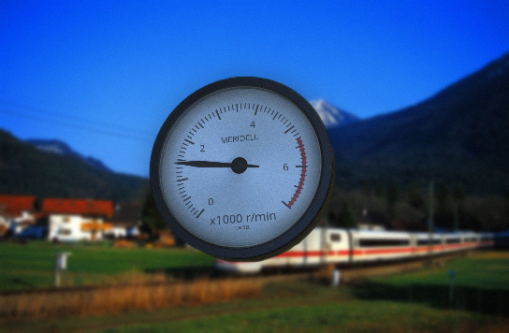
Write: 1400rpm
